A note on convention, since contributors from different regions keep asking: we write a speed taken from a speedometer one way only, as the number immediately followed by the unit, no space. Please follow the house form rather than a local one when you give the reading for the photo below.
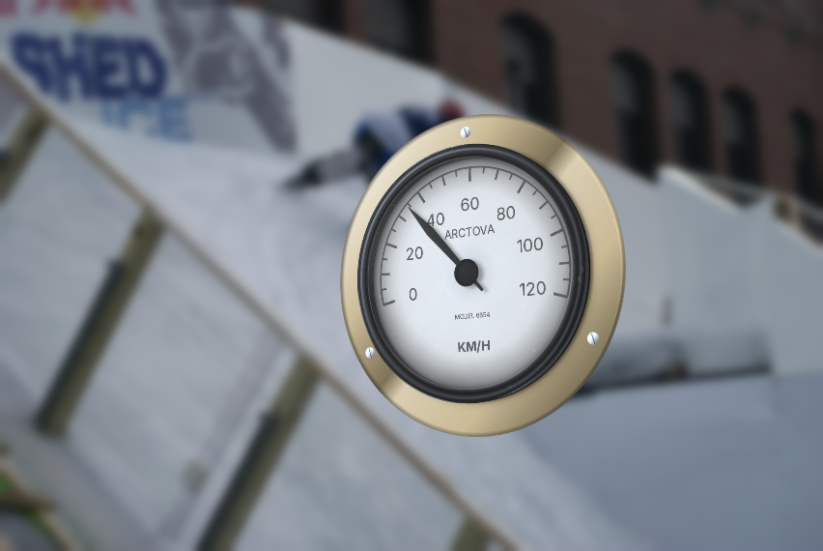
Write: 35km/h
